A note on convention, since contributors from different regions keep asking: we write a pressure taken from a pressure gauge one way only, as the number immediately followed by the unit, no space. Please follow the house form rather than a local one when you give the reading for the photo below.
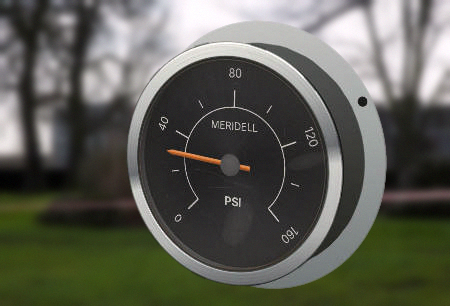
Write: 30psi
